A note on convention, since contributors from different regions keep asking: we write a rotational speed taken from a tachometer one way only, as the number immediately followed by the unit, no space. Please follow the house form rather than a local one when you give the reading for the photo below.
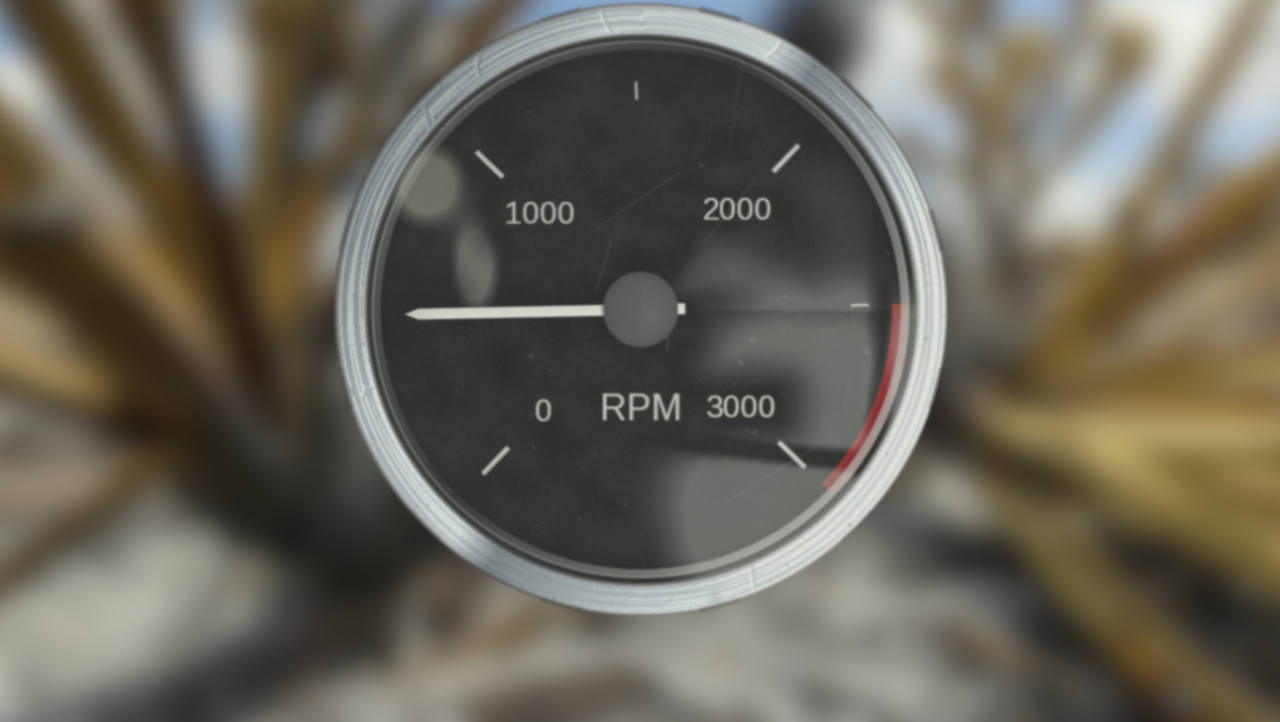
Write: 500rpm
